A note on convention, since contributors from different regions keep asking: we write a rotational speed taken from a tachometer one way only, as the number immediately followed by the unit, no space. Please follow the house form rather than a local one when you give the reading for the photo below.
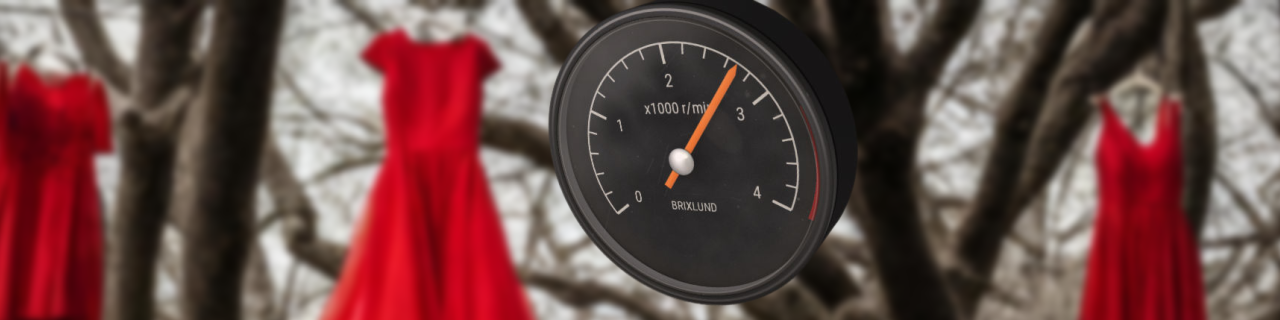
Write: 2700rpm
